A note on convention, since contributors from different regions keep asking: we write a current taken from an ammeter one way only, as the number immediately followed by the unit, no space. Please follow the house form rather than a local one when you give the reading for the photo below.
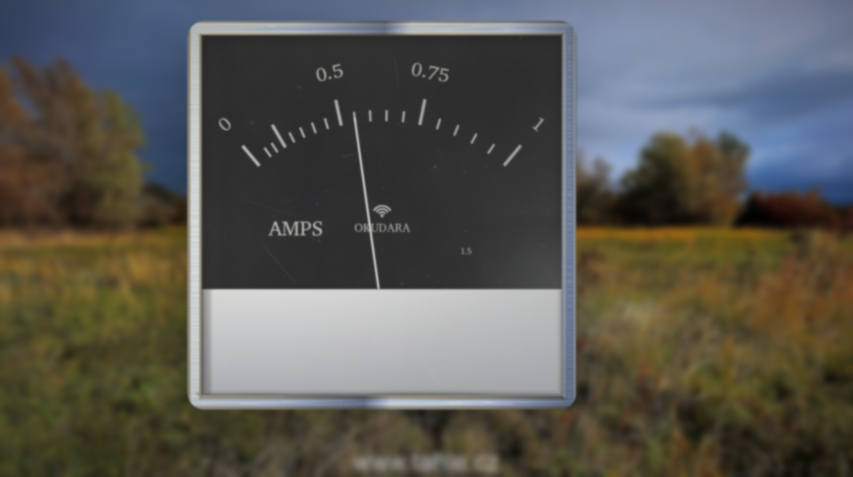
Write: 0.55A
